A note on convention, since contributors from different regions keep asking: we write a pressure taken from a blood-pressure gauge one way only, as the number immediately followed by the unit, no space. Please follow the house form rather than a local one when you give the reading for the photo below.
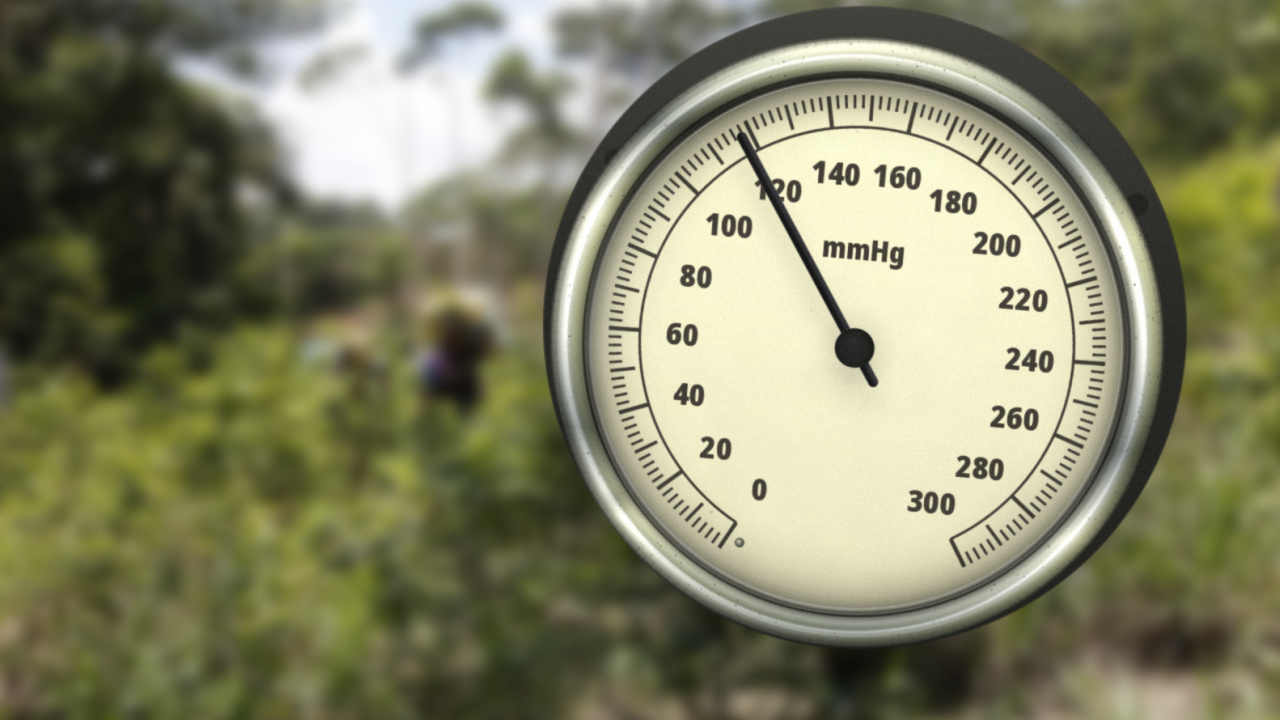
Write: 118mmHg
